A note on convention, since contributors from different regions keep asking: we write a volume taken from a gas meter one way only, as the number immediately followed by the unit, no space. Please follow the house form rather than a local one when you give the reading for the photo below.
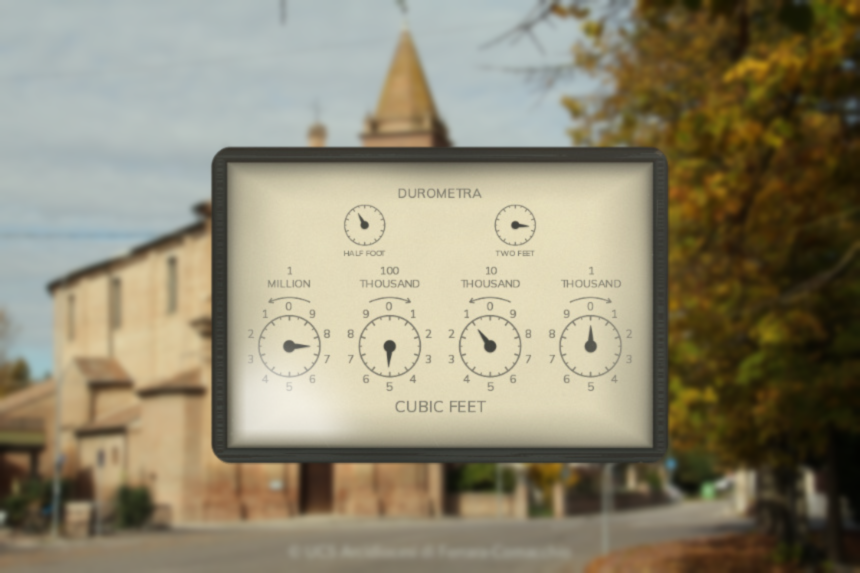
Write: 751000ft³
